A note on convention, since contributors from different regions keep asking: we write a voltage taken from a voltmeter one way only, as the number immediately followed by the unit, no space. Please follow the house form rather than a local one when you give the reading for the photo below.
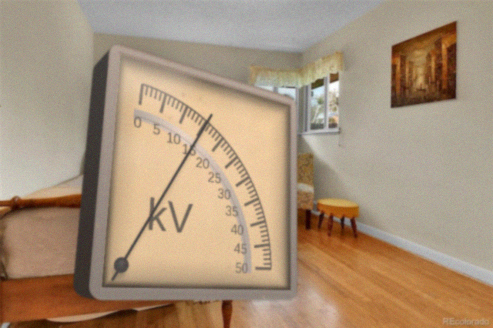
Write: 15kV
